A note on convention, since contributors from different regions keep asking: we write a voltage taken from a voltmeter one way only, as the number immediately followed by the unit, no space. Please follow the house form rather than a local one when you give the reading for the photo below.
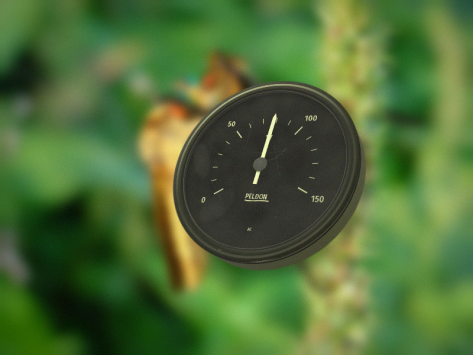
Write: 80V
